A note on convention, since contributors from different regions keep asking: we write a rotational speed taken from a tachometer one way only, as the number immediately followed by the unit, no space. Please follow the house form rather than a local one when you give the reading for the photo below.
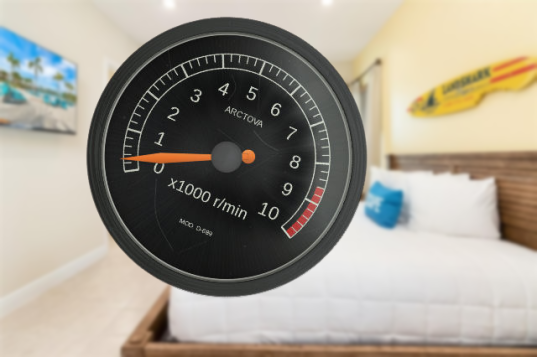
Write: 300rpm
